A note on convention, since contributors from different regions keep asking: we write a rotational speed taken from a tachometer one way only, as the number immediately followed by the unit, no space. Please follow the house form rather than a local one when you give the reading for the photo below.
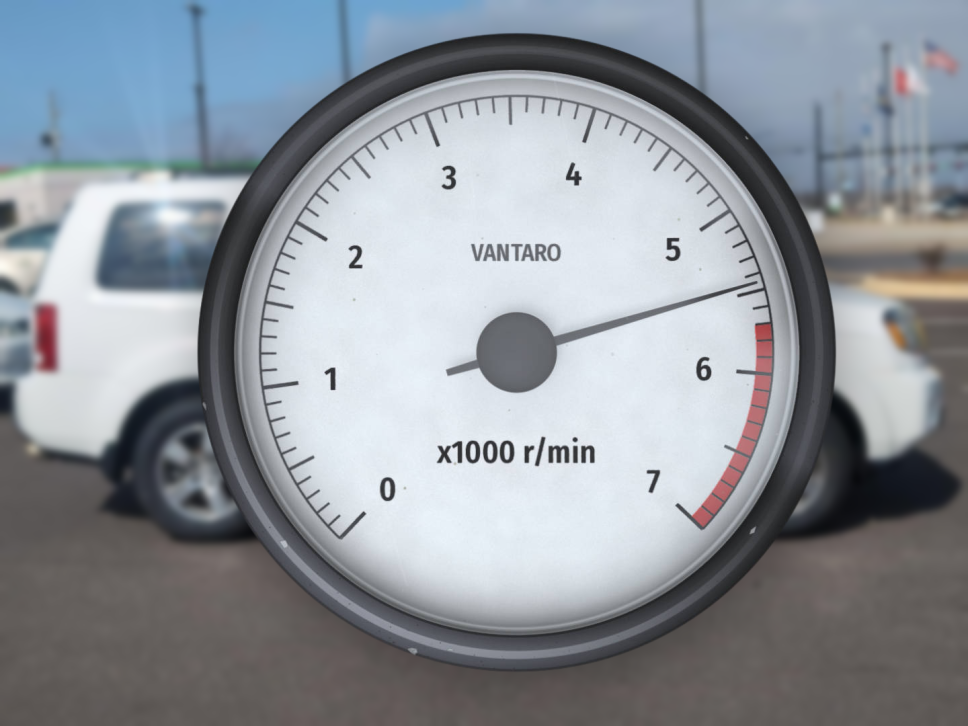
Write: 5450rpm
